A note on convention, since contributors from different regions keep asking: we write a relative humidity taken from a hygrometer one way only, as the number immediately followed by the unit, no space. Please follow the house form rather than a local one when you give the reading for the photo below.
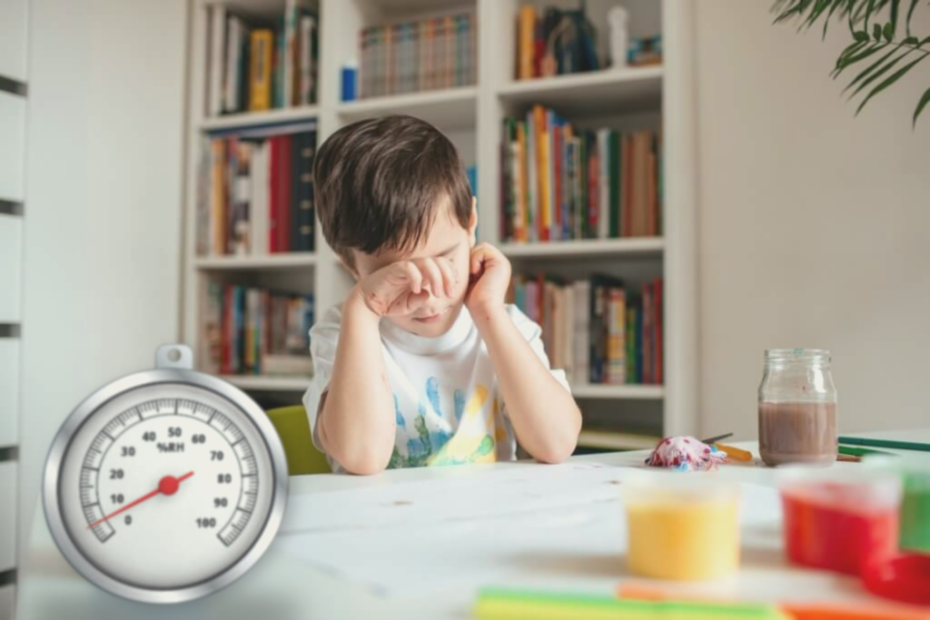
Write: 5%
